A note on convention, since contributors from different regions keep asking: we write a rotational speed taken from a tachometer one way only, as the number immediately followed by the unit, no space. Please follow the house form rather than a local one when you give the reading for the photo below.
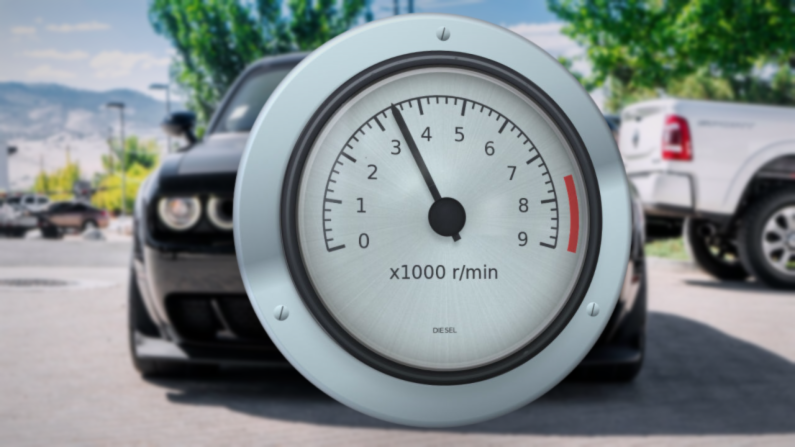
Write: 3400rpm
